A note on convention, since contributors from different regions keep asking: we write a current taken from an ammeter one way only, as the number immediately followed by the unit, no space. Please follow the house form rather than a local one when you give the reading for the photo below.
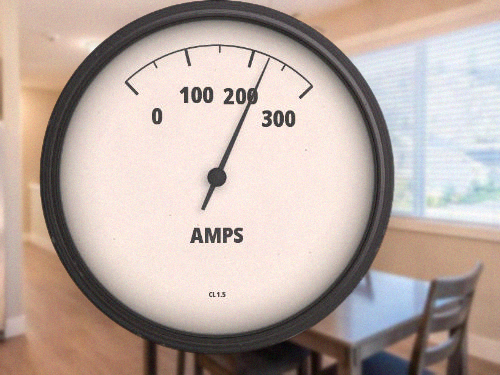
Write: 225A
